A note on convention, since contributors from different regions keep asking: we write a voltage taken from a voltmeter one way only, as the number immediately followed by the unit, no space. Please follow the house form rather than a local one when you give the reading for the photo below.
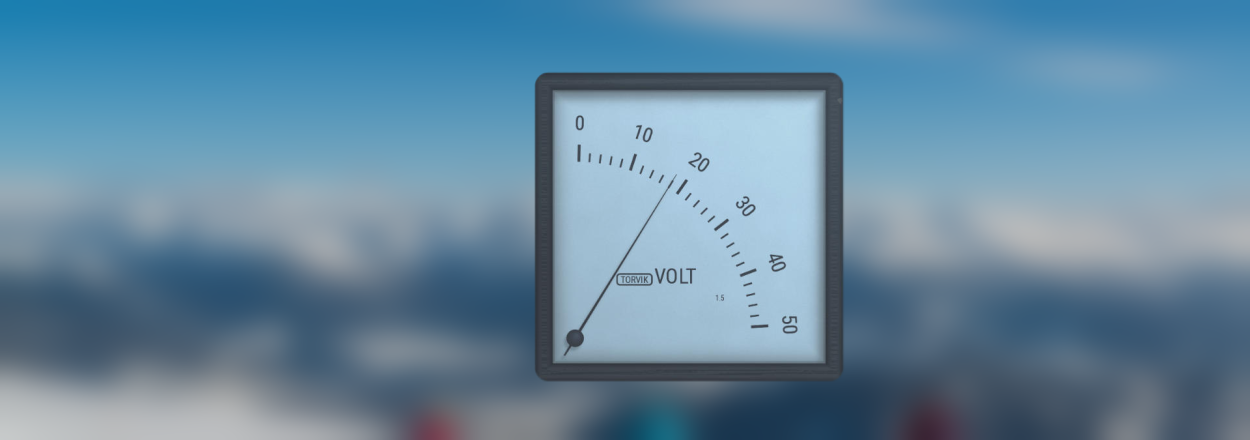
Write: 18V
